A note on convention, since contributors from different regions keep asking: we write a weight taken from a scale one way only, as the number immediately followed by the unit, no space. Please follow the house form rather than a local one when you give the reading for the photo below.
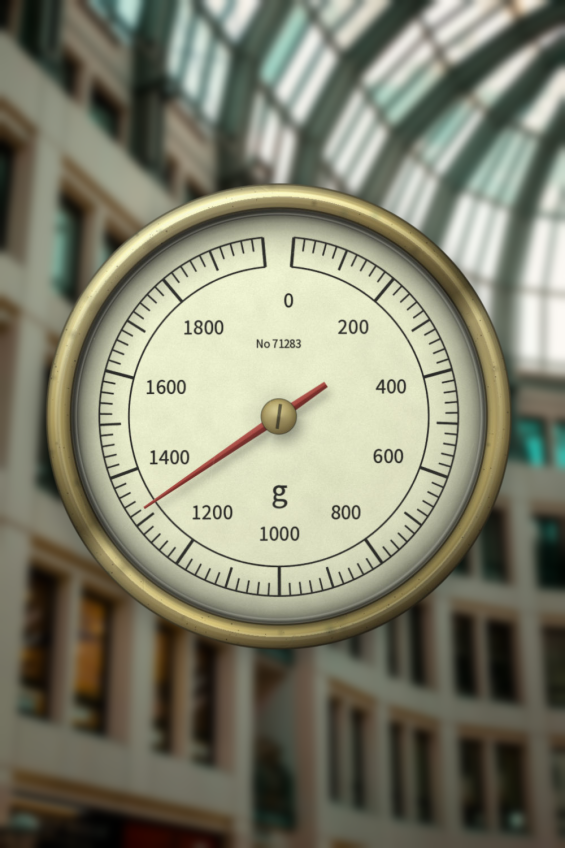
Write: 1320g
